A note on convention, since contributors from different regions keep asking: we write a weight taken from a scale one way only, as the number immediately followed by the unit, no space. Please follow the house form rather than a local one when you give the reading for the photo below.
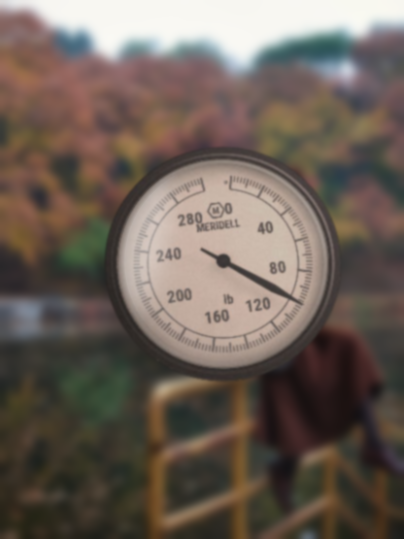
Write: 100lb
